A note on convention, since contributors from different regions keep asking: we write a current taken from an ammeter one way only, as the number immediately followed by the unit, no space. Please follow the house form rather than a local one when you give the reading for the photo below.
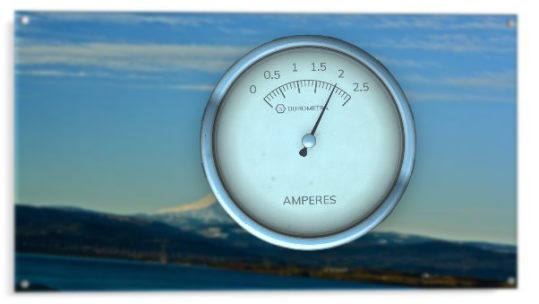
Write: 2A
